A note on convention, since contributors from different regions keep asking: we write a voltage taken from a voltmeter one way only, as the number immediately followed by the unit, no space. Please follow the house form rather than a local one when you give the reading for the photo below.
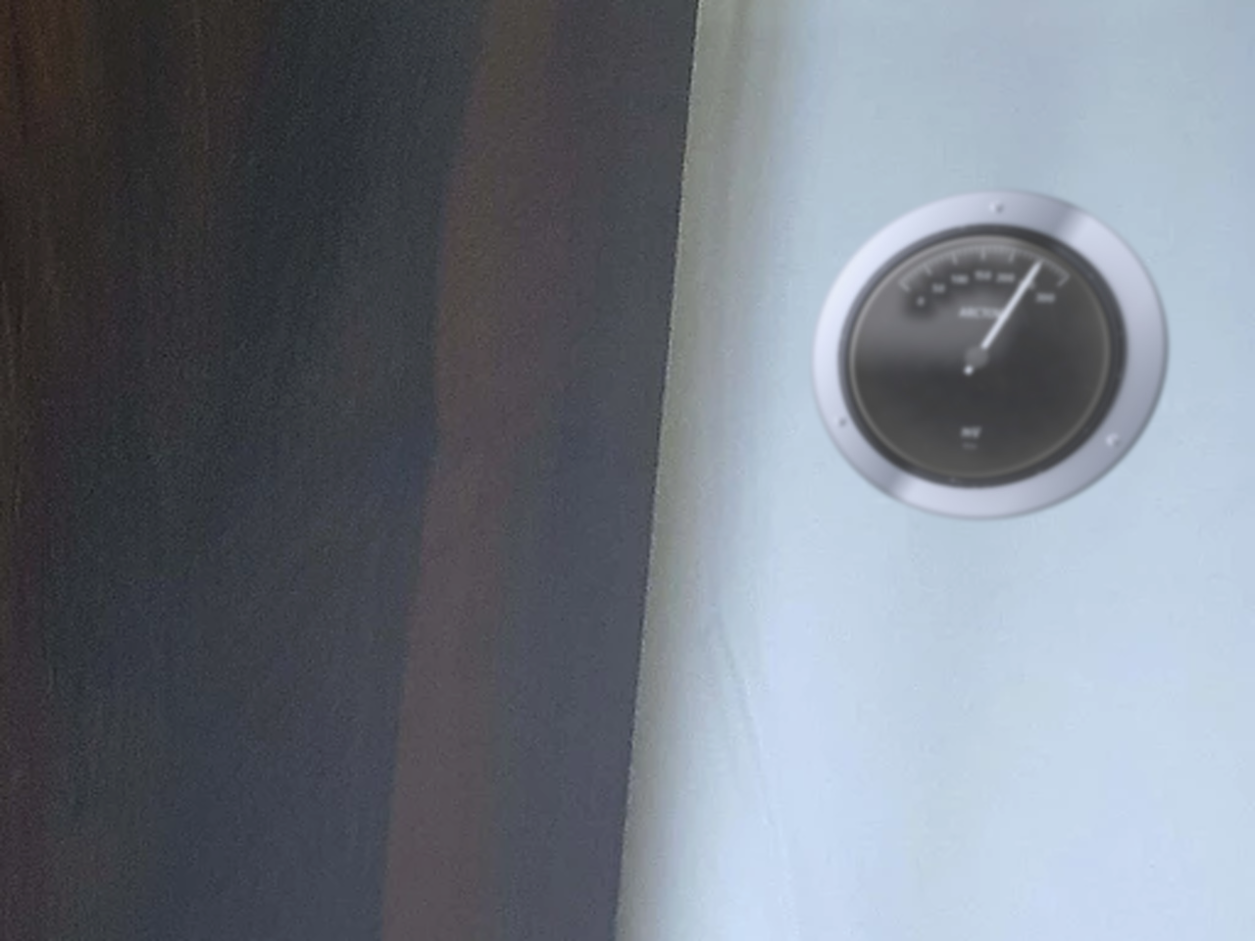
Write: 250mV
